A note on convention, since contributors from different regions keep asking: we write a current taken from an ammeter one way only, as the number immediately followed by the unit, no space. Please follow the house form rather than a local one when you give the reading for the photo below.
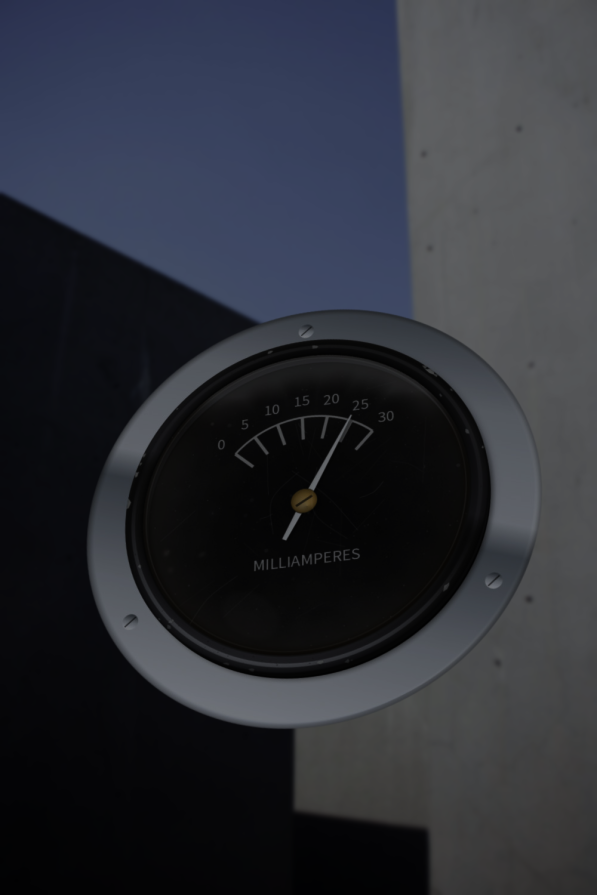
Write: 25mA
